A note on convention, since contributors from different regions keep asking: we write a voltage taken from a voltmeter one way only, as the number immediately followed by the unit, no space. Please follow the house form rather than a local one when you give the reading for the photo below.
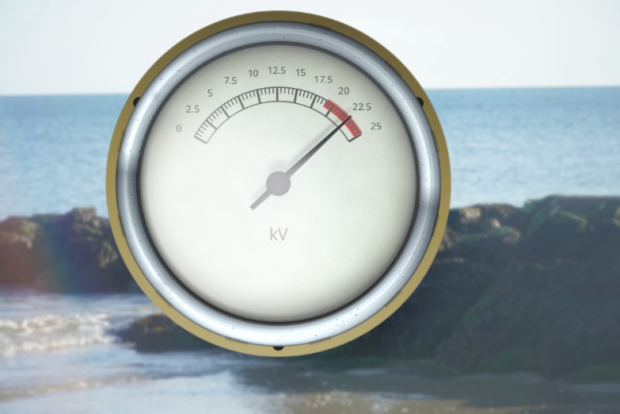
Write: 22.5kV
